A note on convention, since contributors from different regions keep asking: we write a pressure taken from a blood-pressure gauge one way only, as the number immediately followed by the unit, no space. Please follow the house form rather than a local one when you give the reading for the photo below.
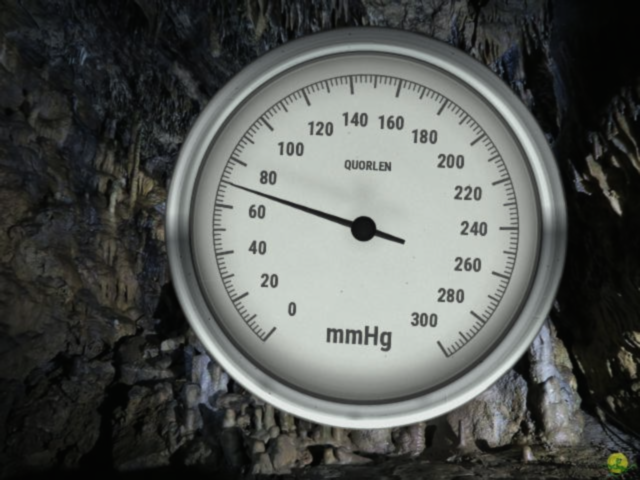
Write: 70mmHg
